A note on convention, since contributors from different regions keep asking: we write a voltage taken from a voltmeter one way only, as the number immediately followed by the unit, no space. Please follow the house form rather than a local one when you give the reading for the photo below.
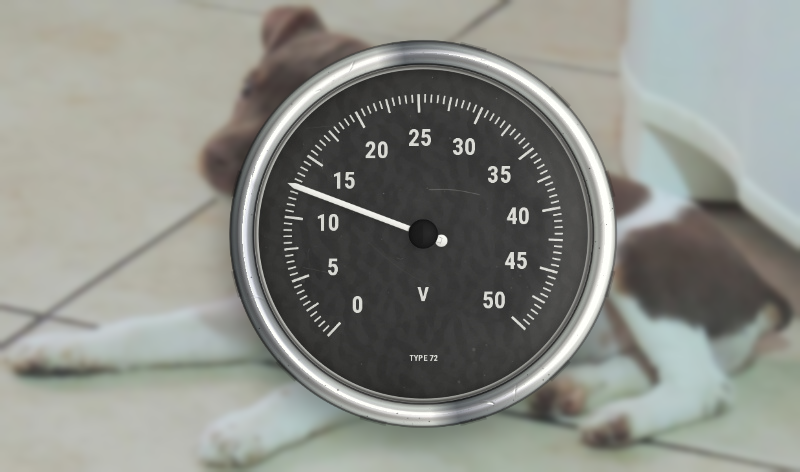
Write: 12.5V
